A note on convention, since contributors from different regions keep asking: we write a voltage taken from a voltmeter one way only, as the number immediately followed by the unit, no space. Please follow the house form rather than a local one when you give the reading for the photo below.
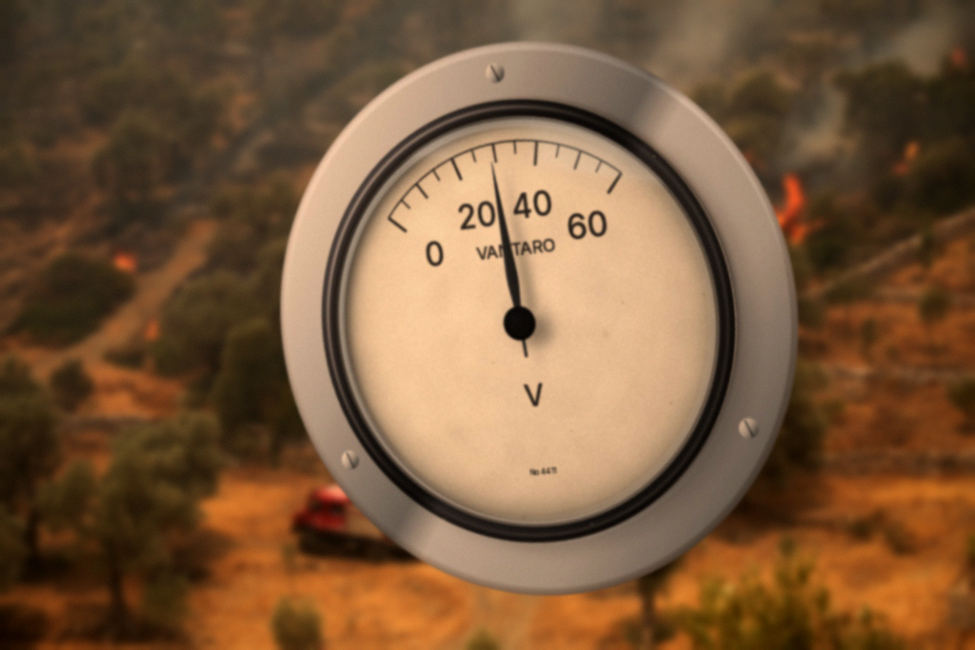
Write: 30V
